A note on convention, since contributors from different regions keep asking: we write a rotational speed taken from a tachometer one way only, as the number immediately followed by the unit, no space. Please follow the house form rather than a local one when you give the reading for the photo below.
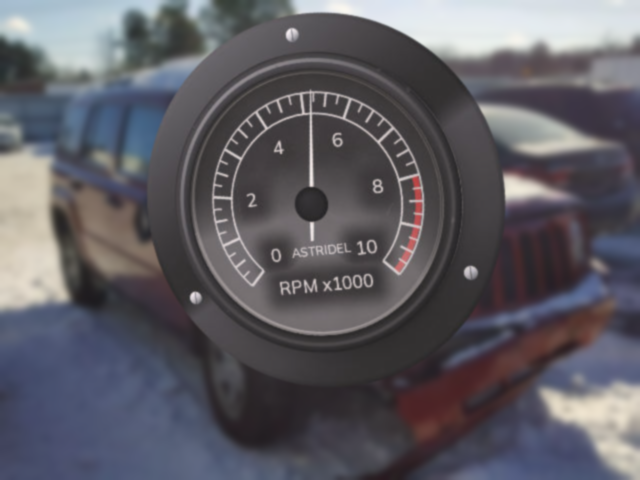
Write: 5250rpm
